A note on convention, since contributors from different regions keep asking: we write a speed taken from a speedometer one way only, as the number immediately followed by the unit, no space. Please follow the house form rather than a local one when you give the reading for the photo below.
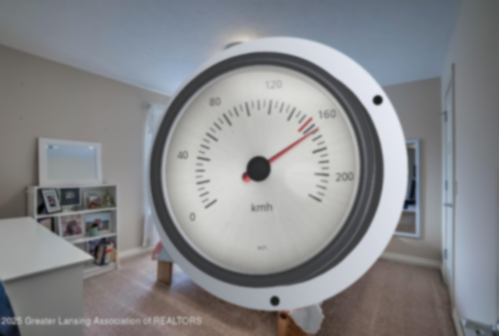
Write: 165km/h
